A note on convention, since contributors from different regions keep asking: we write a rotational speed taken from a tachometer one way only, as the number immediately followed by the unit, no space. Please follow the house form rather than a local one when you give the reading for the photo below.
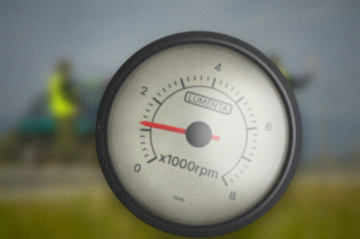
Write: 1200rpm
